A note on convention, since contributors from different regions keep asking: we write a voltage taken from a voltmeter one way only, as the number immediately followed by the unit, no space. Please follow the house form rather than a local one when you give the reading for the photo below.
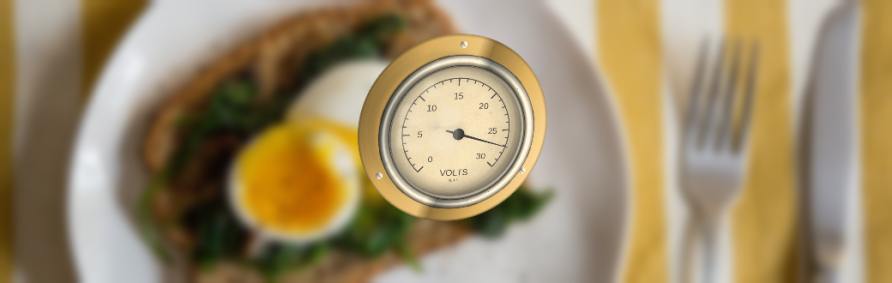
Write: 27V
